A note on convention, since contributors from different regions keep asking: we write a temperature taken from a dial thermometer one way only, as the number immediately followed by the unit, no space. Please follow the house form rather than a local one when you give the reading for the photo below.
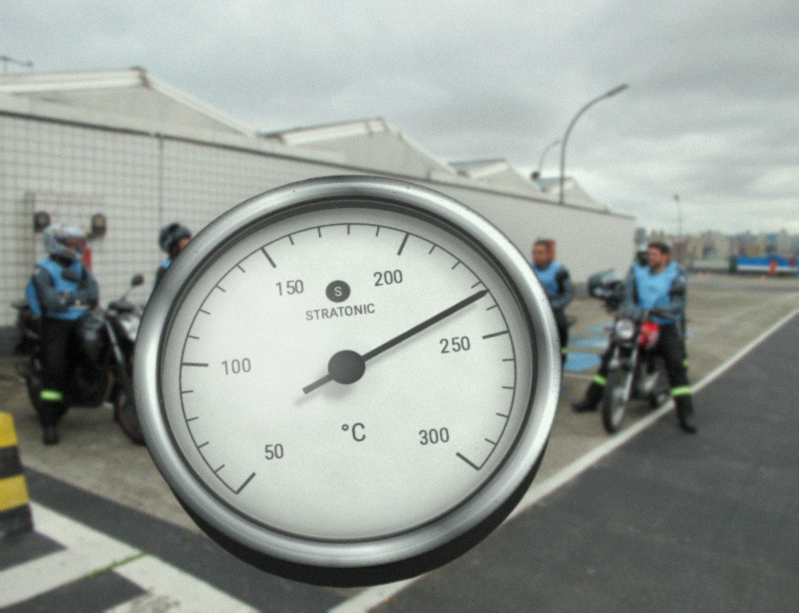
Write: 235°C
